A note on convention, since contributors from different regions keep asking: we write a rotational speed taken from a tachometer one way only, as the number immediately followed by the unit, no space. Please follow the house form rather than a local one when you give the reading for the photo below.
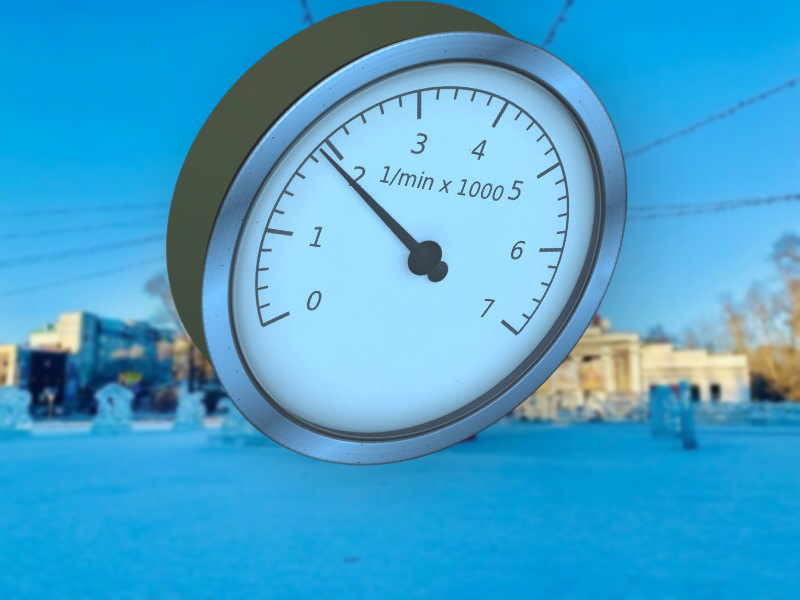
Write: 1900rpm
